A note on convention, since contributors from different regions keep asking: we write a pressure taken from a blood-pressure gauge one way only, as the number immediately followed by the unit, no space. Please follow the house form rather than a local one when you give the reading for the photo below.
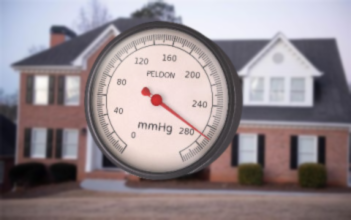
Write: 270mmHg
